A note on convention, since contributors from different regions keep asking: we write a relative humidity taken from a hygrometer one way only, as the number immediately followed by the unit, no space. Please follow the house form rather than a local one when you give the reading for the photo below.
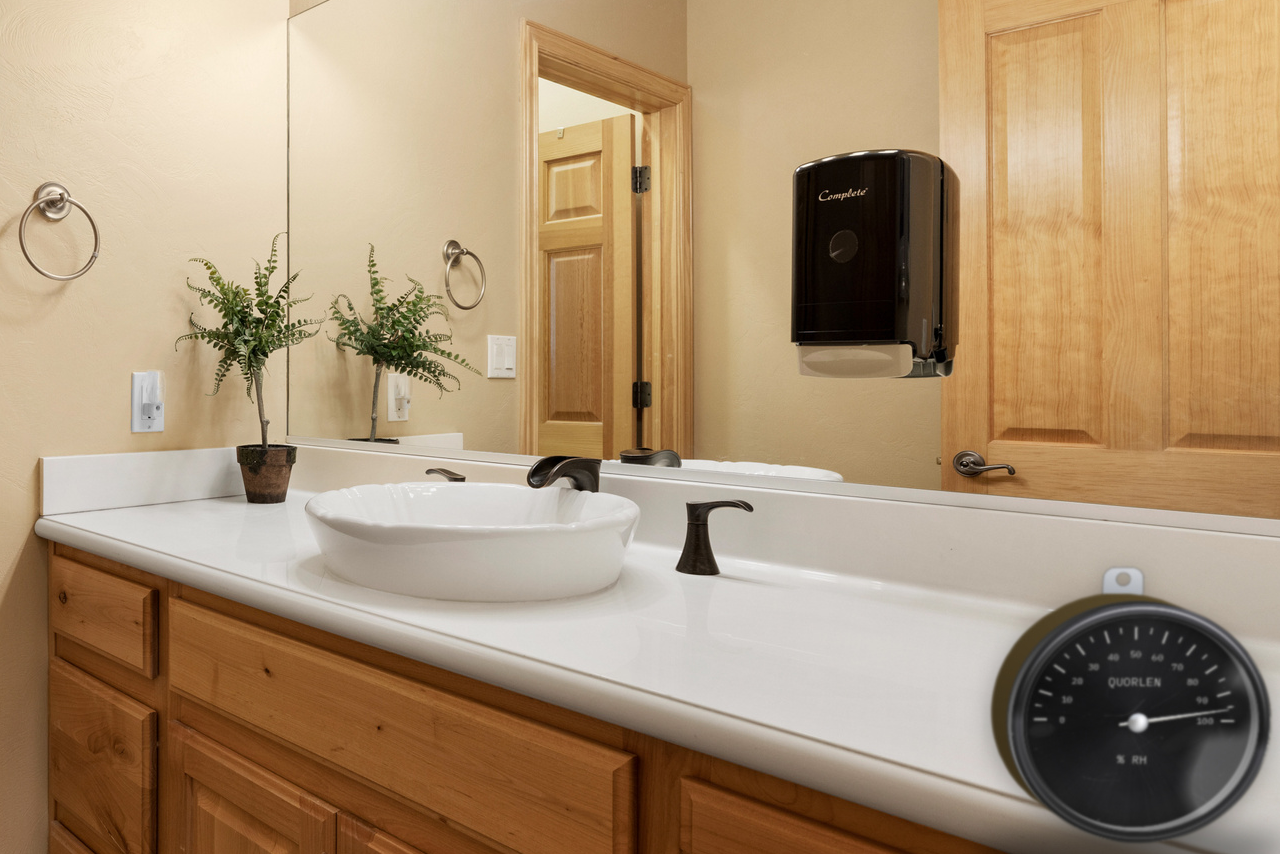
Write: 95%
